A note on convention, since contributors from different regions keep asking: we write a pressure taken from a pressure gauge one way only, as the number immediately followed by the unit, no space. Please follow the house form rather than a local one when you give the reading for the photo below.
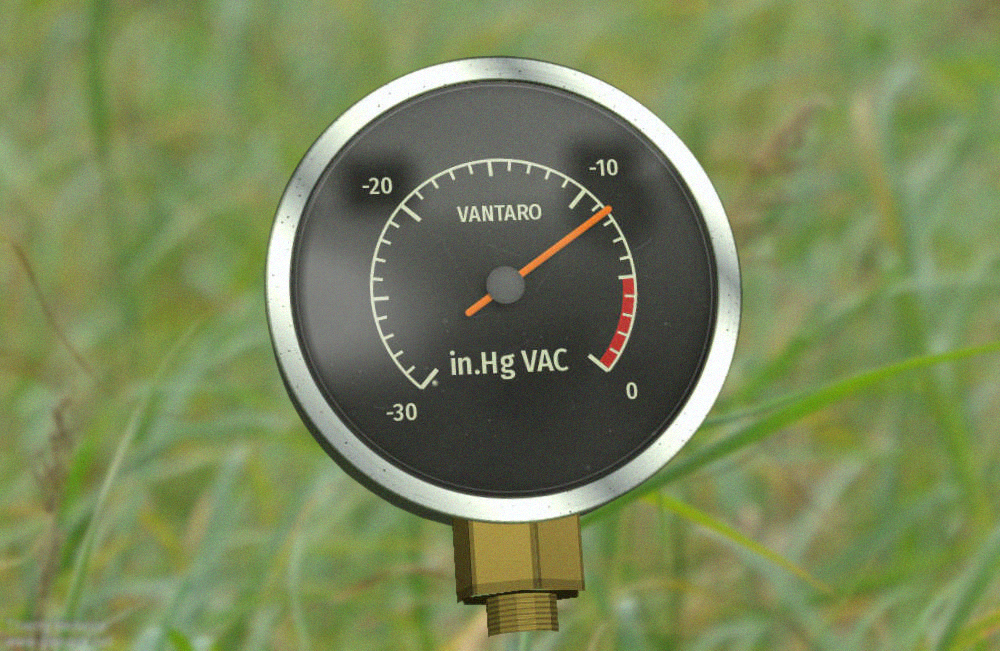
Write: -8.5inHg
